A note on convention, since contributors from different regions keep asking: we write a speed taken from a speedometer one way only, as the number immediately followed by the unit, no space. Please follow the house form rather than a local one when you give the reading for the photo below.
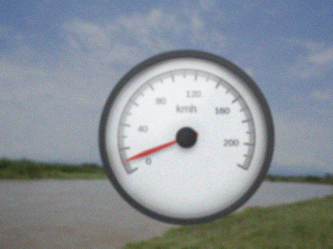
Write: 10km/h
